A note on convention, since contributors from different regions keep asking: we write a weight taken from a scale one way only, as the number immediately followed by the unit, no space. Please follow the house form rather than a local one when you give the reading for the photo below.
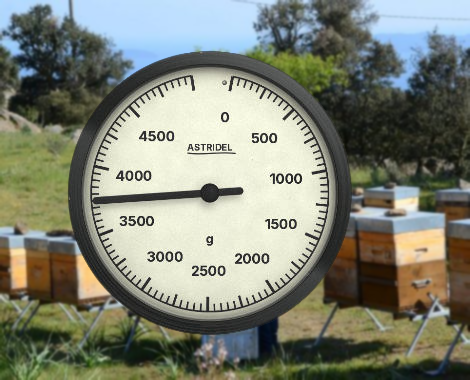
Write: 3750g
